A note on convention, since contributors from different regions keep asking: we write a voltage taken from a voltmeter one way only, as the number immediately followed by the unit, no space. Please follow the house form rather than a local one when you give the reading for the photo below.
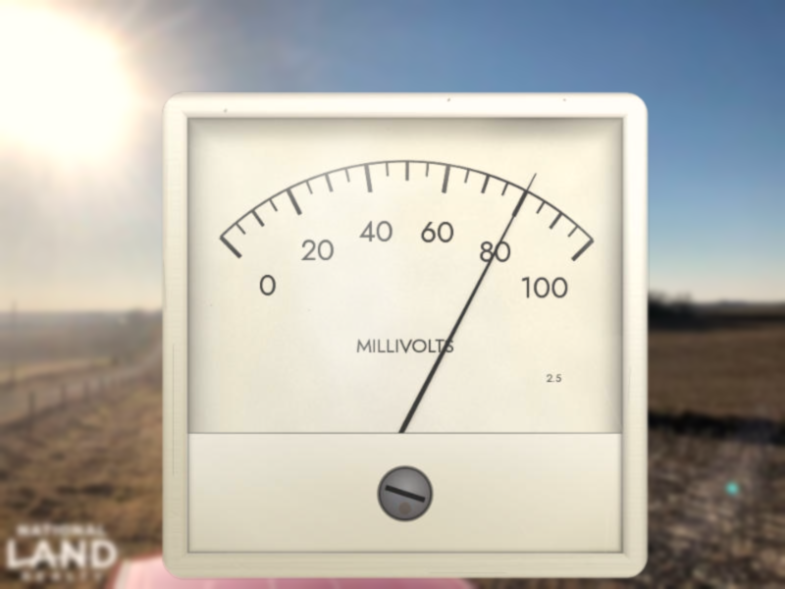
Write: 80mV
